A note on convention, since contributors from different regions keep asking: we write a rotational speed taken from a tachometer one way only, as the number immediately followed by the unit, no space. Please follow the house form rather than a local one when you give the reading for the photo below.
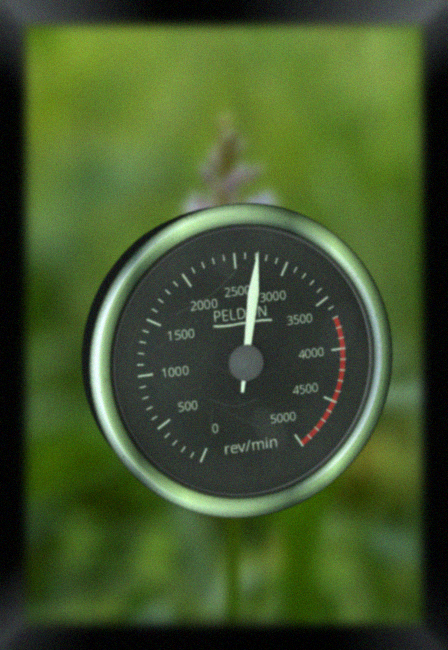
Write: 2700rpm
